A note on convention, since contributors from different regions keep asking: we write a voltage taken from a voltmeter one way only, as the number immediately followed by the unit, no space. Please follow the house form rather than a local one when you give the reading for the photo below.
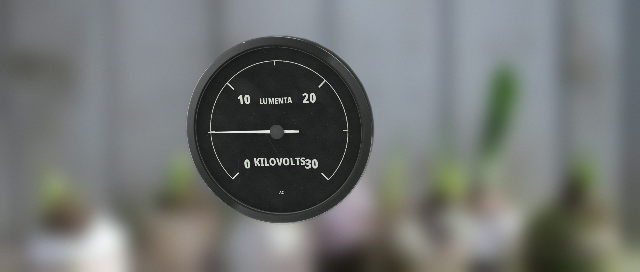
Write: 5kV
